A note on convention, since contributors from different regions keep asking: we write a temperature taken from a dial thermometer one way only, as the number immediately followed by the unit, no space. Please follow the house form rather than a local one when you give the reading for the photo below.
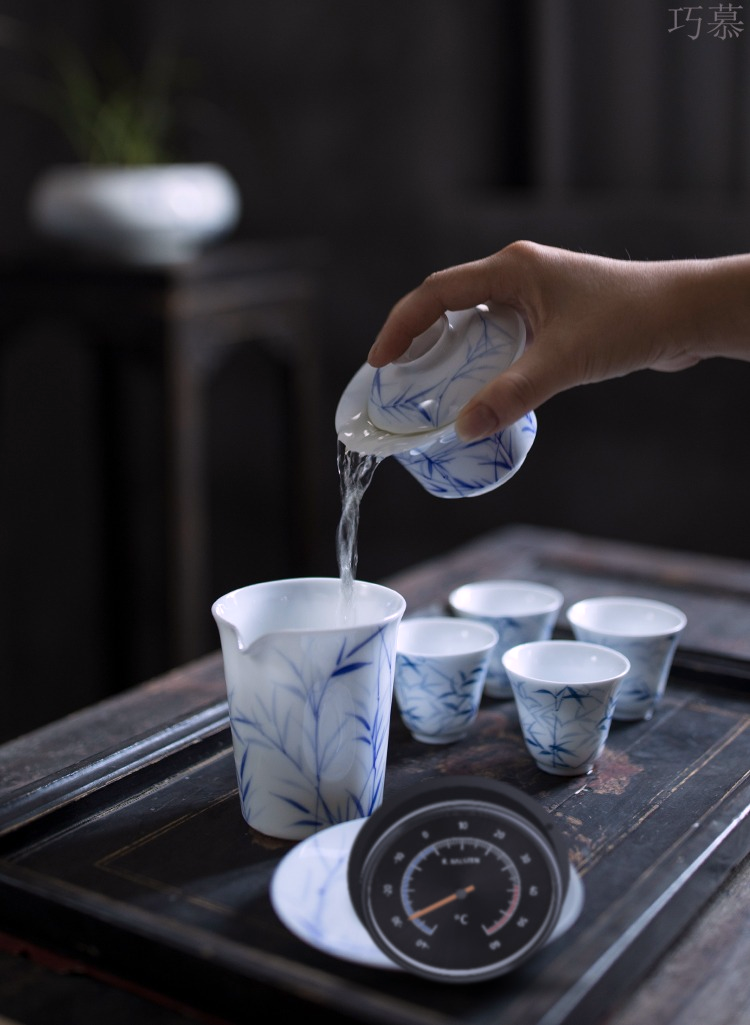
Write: -30°C
